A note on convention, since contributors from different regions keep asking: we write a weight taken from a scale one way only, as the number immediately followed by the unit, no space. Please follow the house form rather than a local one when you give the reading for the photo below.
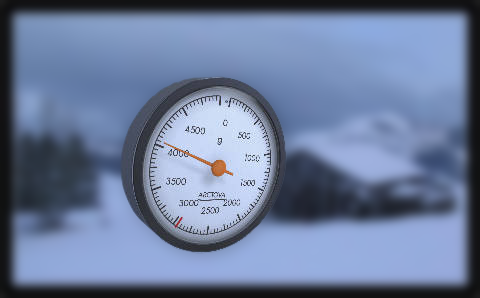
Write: 4050g
